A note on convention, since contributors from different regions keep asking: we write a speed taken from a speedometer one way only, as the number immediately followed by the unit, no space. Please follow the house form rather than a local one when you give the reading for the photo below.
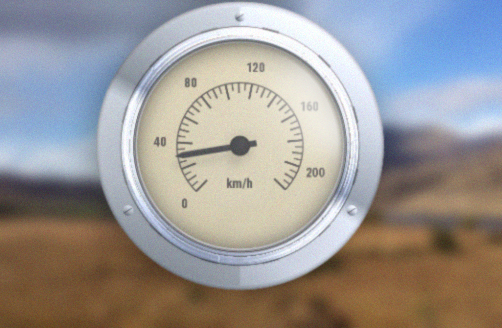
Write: 30km/h
